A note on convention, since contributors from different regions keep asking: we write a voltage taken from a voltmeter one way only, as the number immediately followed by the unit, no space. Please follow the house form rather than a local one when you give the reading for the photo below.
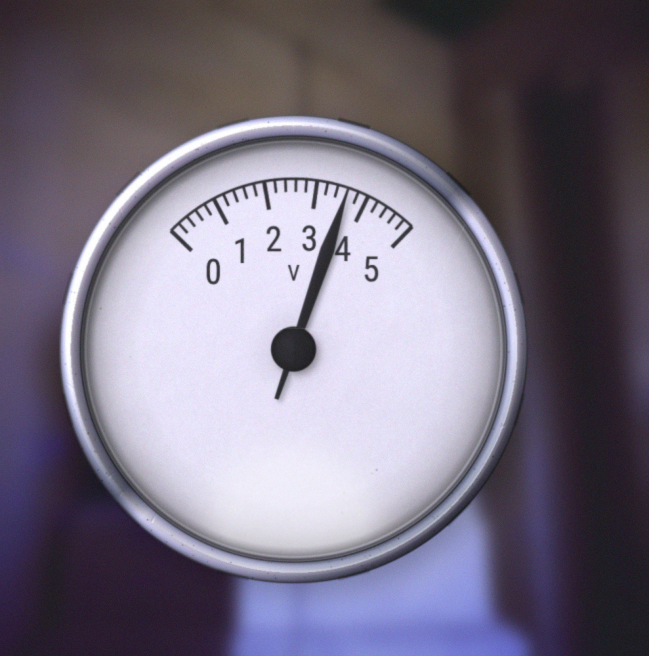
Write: 3.6V
